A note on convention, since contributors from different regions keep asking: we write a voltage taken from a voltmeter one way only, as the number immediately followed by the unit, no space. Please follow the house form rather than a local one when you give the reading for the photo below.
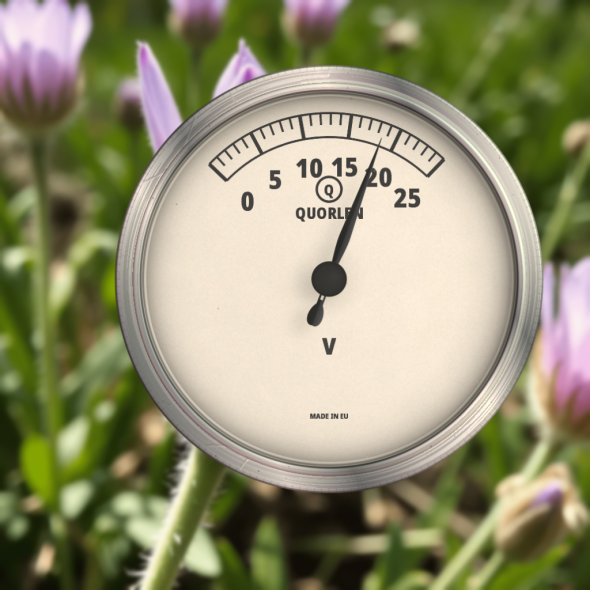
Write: 18.5V
